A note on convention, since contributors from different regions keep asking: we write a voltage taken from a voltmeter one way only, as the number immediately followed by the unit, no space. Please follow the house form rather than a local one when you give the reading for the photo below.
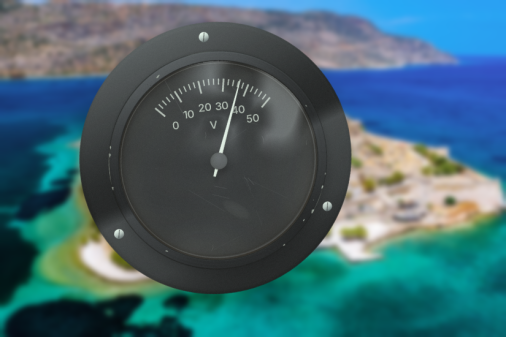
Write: 36V
